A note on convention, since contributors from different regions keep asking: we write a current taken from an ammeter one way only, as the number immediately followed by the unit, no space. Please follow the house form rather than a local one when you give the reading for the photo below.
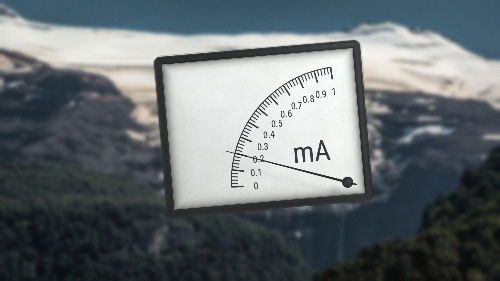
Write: 0.2mA
